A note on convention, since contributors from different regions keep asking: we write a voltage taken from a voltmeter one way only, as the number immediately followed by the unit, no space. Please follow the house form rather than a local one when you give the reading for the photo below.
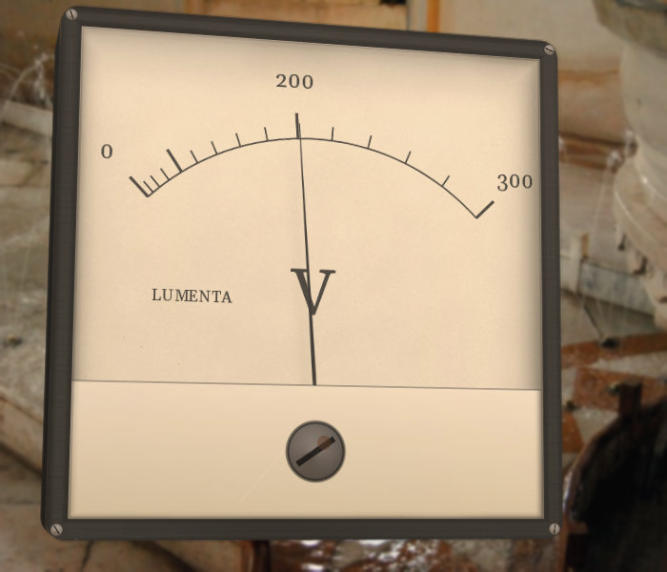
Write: 200V
